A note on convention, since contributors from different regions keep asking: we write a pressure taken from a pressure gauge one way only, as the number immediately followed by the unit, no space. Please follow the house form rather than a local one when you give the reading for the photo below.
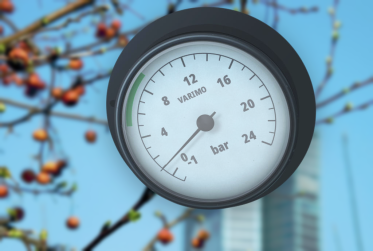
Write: 1bar
